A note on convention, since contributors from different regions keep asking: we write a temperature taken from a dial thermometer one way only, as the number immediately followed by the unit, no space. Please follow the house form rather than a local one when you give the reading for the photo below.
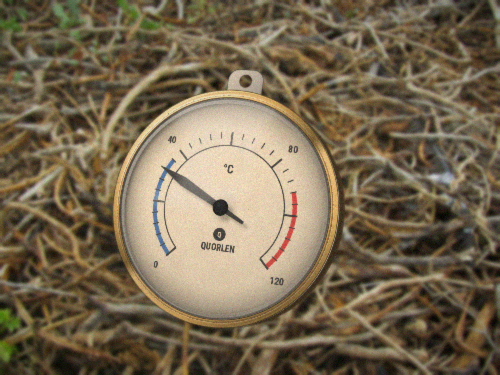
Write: 32°C
